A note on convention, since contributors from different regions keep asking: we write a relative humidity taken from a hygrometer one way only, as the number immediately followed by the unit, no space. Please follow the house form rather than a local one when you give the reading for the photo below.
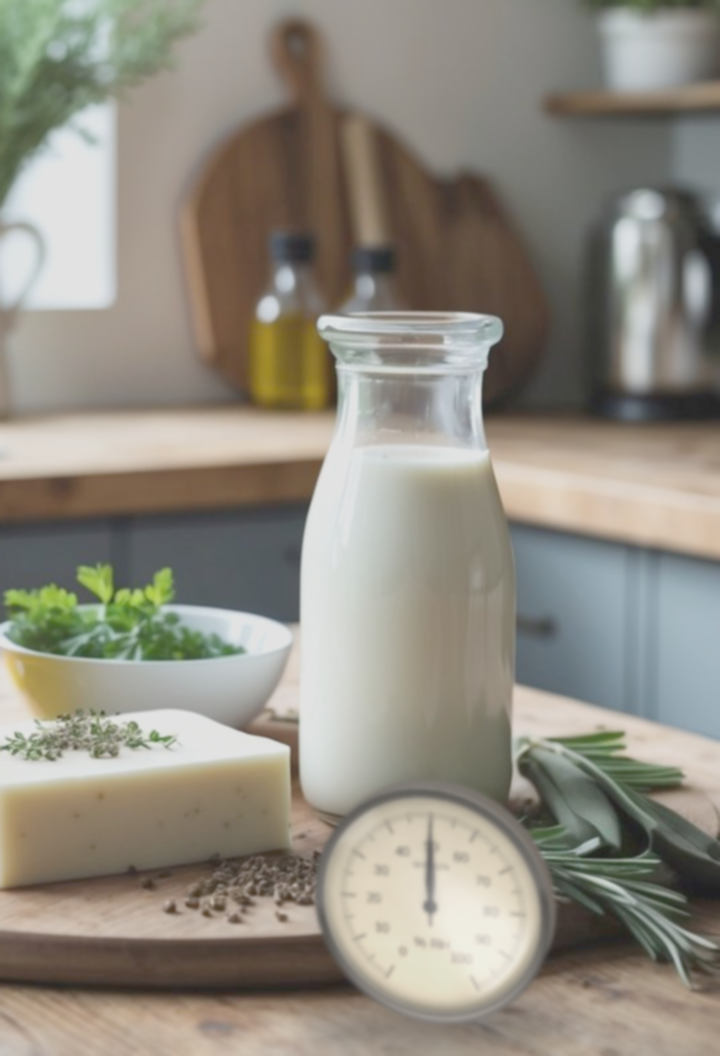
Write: 50%
